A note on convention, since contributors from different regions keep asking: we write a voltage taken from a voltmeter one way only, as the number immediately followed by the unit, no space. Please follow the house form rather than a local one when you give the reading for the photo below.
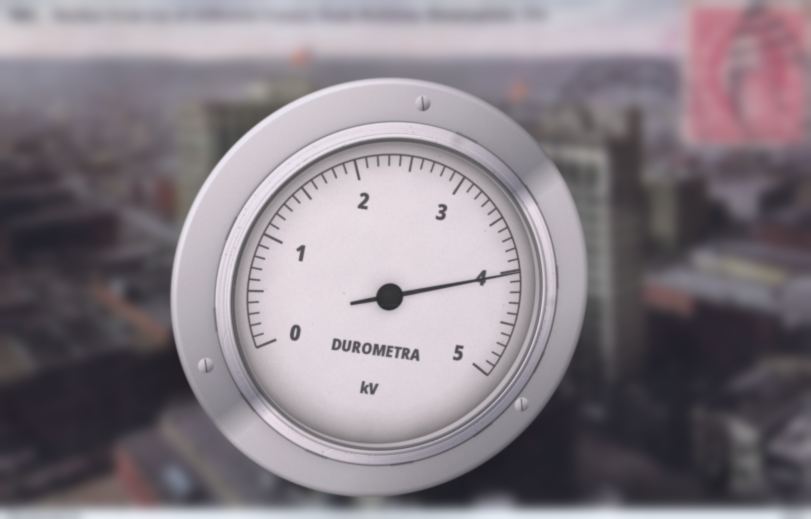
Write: 4kV
